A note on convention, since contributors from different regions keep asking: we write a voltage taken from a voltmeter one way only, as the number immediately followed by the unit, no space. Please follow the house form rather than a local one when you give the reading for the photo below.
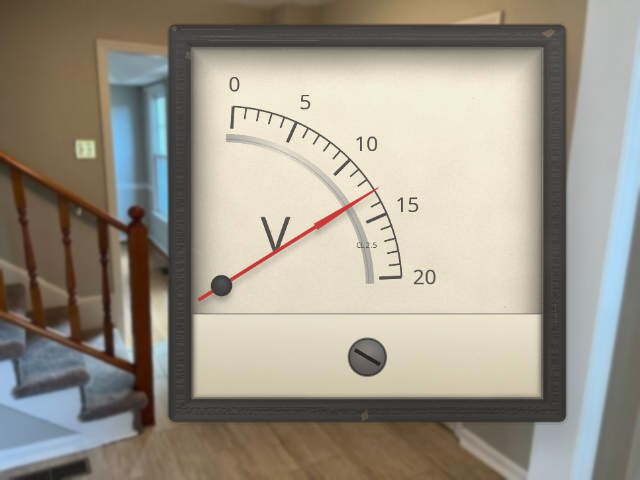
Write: 13V
